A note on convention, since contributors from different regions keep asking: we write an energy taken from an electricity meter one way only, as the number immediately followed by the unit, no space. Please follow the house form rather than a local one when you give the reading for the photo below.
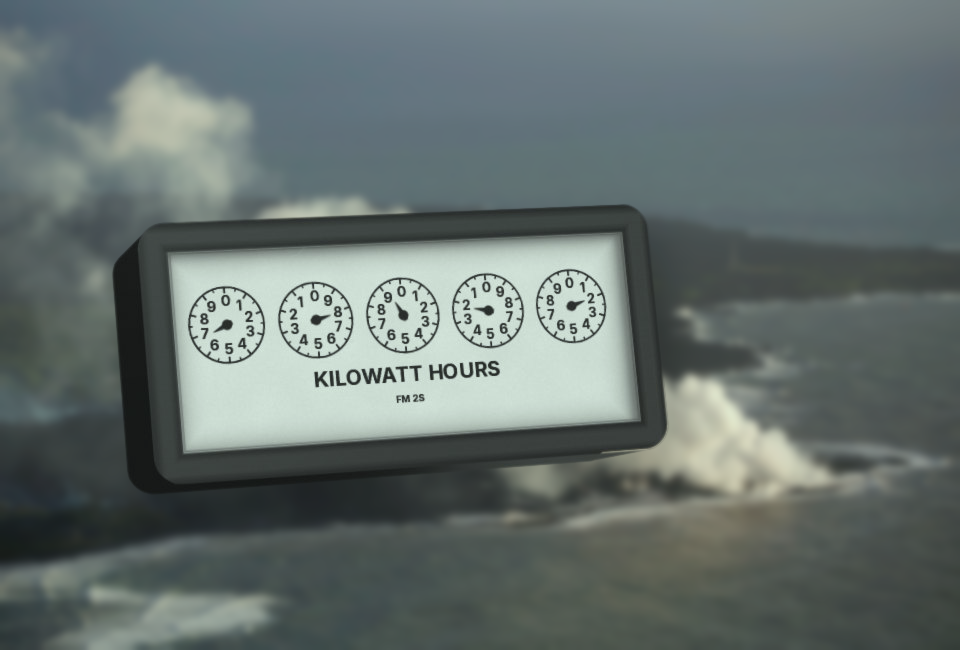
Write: 67922kWh
